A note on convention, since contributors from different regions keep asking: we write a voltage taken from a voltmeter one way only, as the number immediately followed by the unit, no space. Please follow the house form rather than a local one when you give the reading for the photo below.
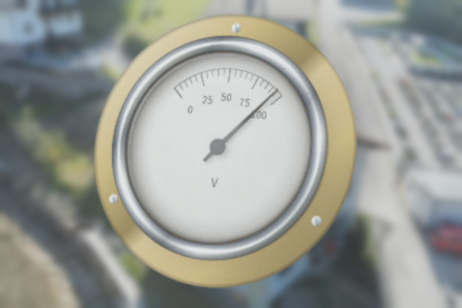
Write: 95V
